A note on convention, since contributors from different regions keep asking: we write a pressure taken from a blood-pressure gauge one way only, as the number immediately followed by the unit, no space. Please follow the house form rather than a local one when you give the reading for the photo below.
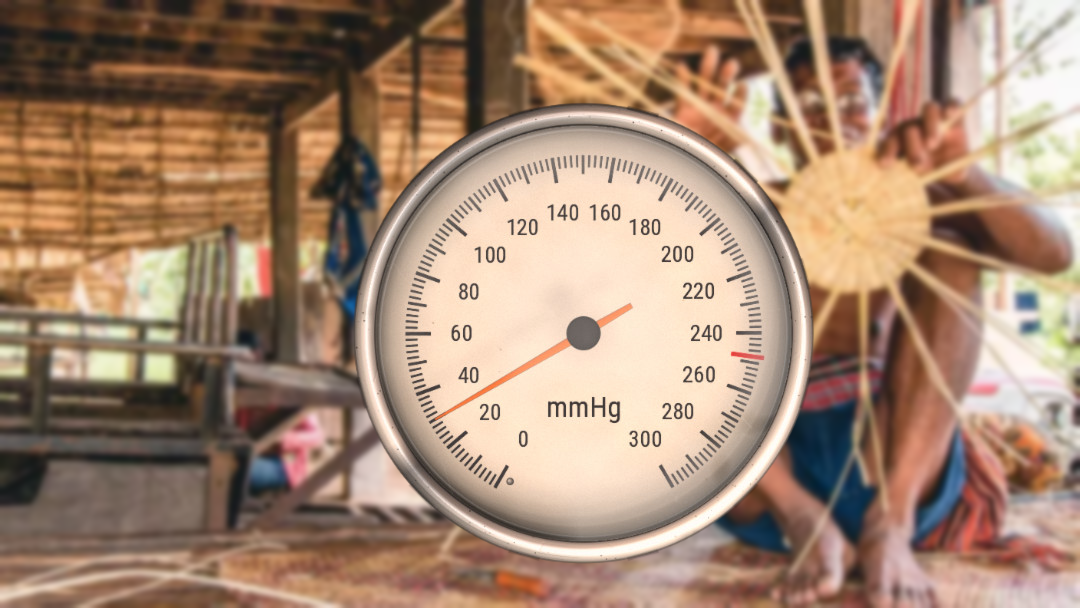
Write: 30mmHg
